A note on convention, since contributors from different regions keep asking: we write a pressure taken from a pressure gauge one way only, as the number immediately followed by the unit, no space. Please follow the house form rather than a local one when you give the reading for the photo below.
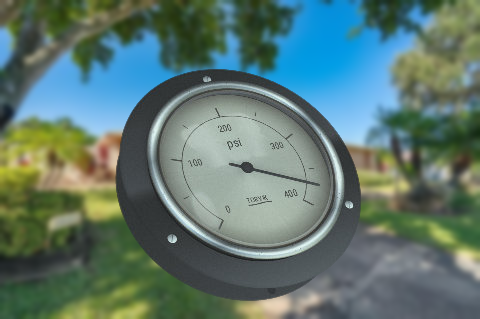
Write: 375psi
